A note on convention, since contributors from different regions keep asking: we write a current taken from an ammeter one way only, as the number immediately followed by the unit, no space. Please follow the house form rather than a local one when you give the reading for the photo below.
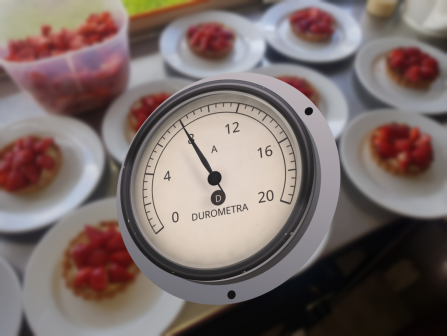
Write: 8A
